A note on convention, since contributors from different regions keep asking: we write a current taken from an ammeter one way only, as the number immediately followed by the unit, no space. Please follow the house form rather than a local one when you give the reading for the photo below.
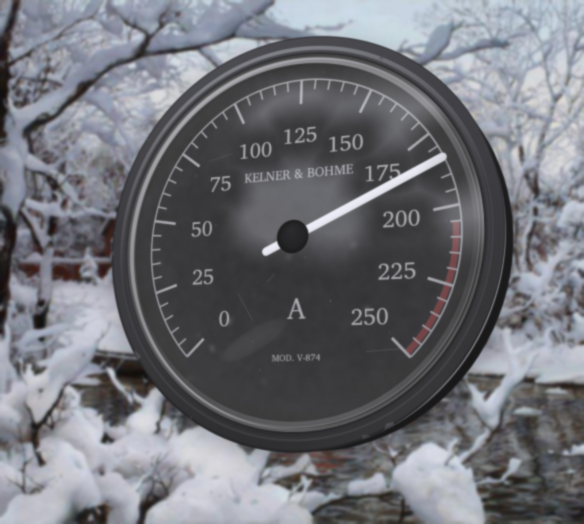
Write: 185A
